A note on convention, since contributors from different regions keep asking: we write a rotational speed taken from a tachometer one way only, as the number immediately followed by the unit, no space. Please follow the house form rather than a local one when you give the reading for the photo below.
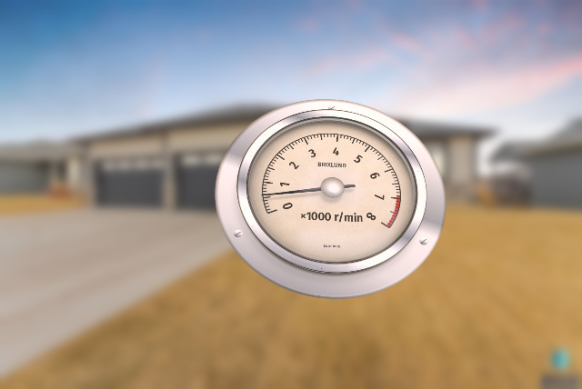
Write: 500rpm
